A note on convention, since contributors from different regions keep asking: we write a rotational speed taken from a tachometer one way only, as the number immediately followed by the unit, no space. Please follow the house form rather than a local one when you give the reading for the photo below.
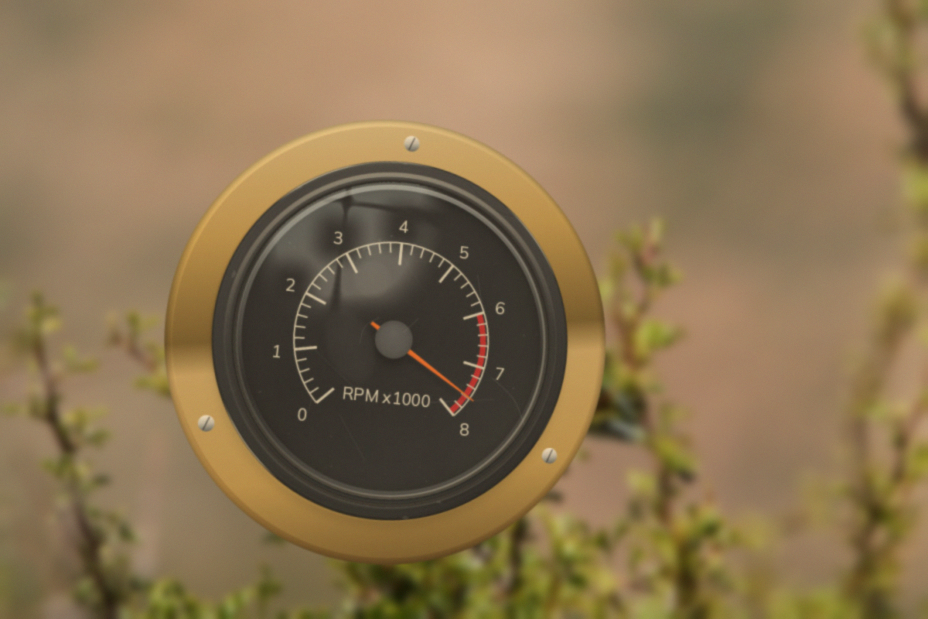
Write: 7600rpm
